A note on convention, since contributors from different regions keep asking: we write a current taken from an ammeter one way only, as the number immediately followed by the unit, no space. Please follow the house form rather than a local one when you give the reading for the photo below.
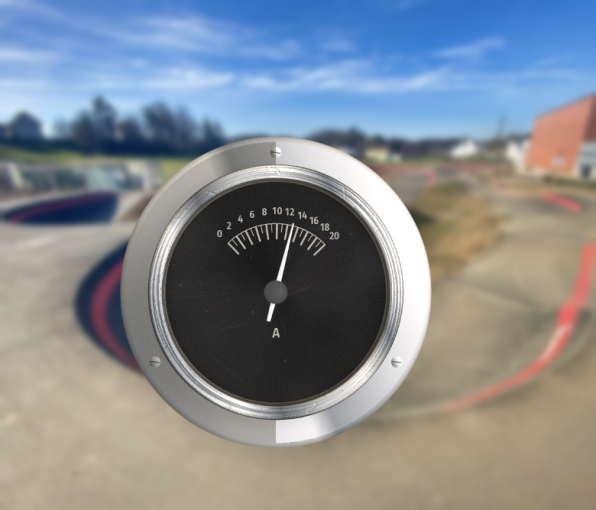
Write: 13A
